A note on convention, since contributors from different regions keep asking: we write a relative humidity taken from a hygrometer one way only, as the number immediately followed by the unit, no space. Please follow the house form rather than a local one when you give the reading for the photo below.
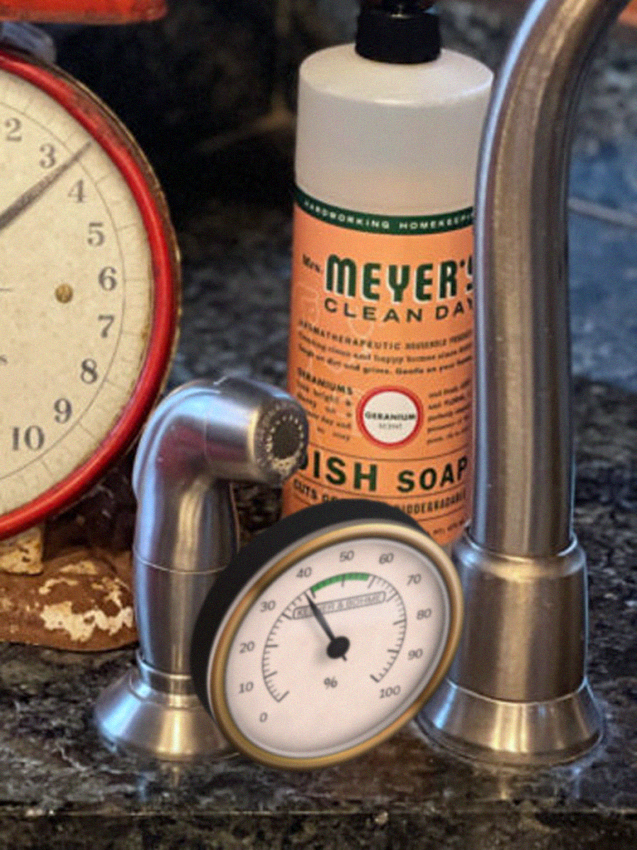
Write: 38%
